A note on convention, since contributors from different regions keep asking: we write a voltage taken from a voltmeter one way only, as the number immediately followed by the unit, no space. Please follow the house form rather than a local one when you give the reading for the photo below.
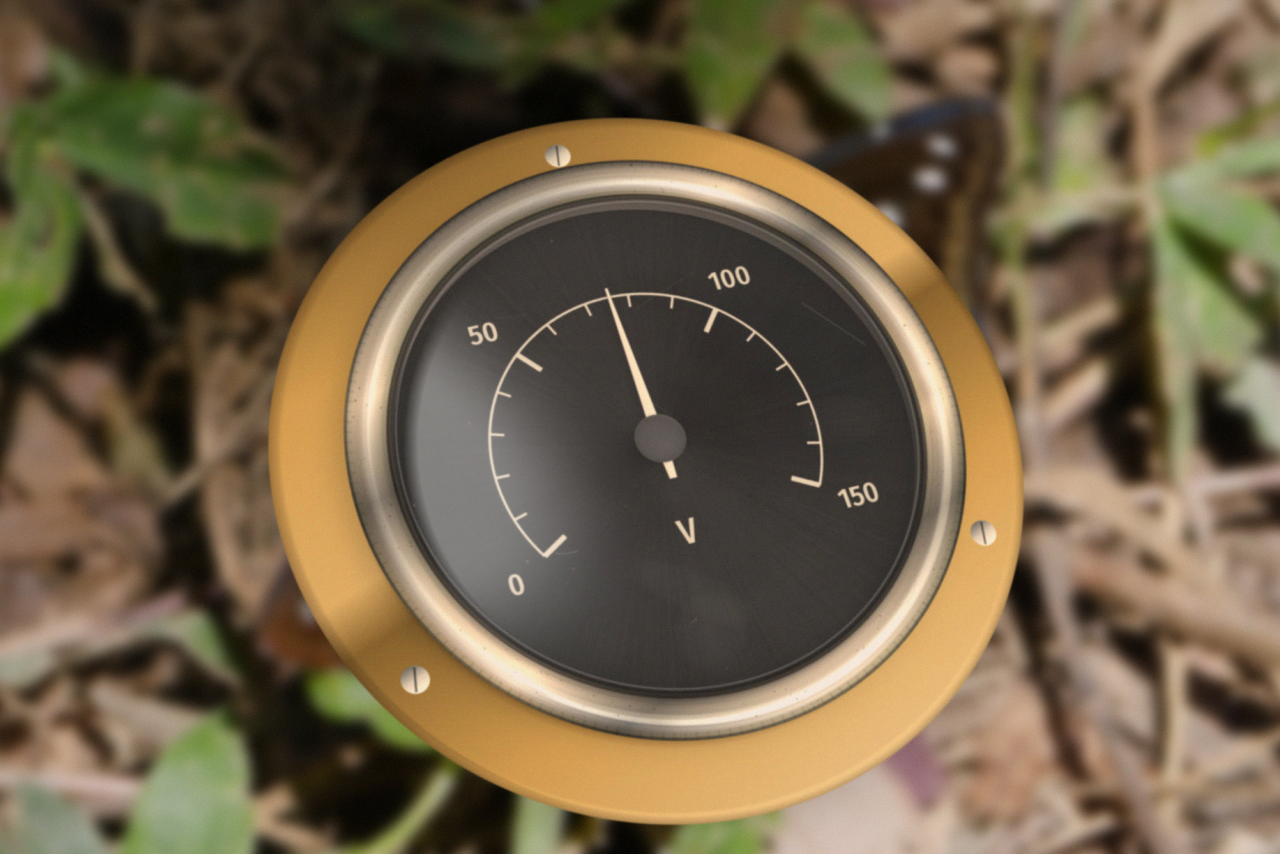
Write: 75V
